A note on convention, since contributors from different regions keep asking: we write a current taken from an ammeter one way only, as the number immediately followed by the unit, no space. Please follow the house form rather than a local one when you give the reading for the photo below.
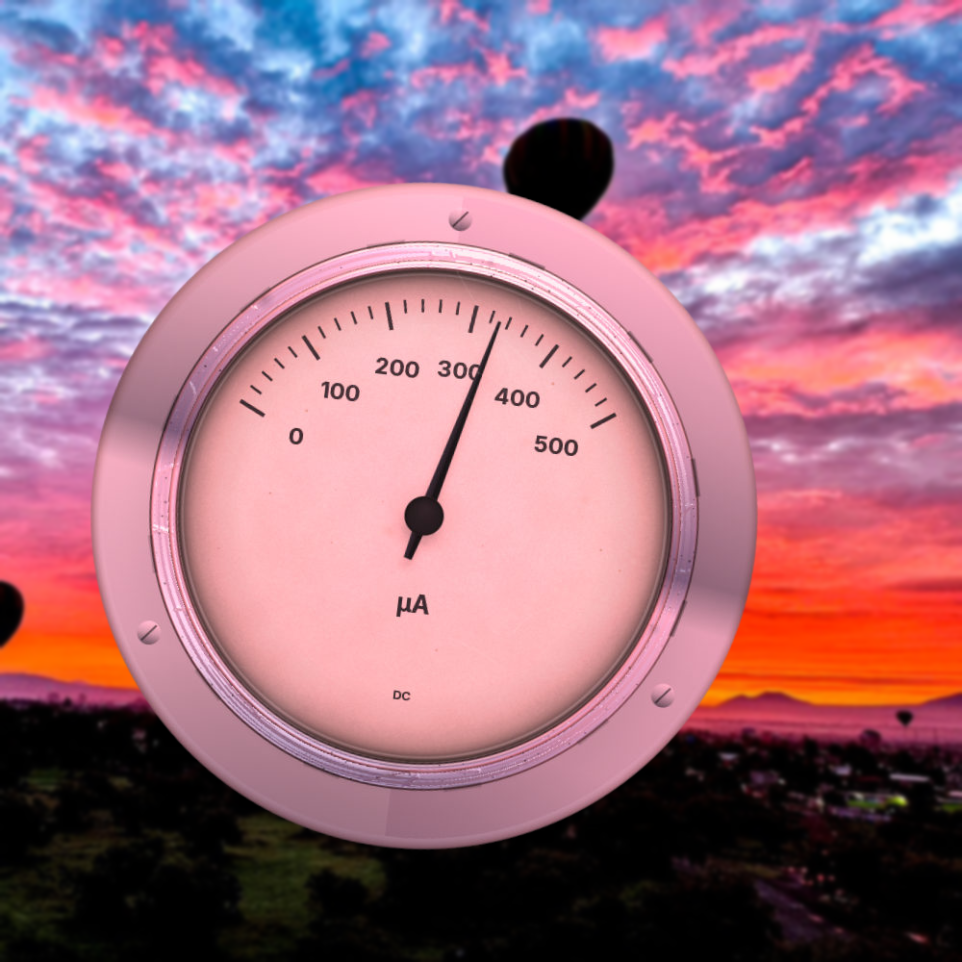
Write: 330µA
